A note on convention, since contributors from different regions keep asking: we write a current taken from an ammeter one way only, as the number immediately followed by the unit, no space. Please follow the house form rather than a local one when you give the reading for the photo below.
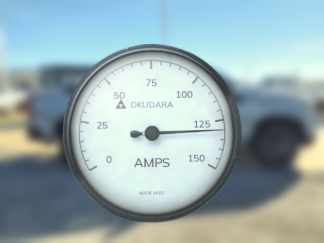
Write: 130A
